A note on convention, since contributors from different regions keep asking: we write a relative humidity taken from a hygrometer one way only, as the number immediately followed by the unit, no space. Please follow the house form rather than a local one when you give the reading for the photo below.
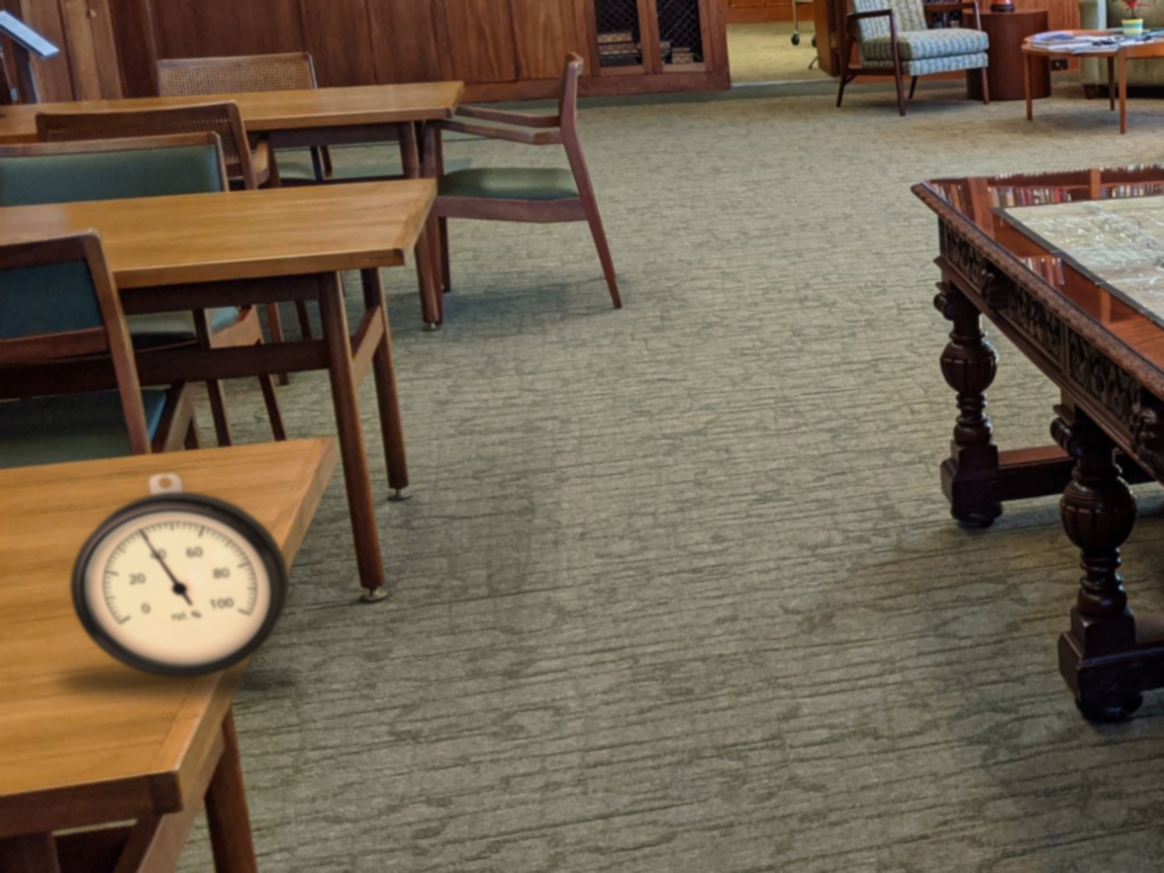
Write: 40%
